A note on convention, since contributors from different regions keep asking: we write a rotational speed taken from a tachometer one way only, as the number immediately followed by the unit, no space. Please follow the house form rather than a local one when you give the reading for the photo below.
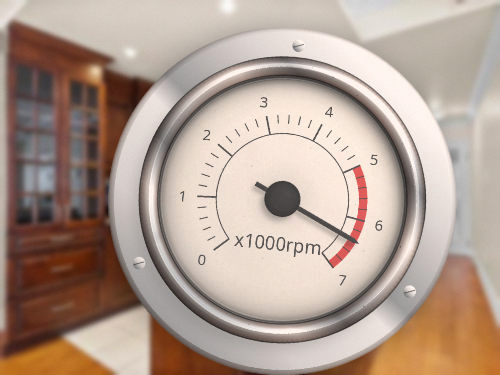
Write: 6400rpm
